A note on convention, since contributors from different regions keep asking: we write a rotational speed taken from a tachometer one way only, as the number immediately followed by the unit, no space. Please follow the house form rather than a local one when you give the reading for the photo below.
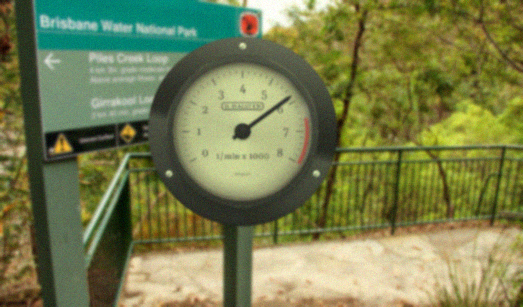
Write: 5800rpm
